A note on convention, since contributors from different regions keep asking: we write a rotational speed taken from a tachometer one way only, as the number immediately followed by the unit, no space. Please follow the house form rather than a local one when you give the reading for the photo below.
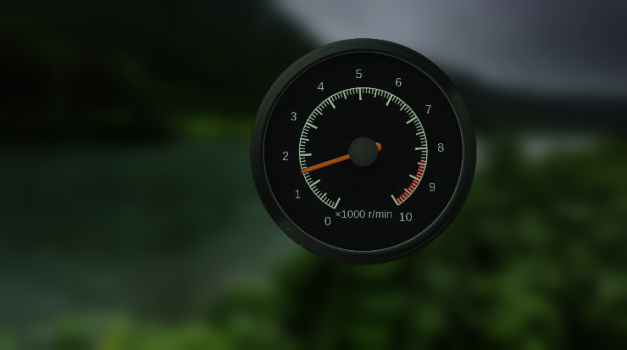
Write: 1500rpm
